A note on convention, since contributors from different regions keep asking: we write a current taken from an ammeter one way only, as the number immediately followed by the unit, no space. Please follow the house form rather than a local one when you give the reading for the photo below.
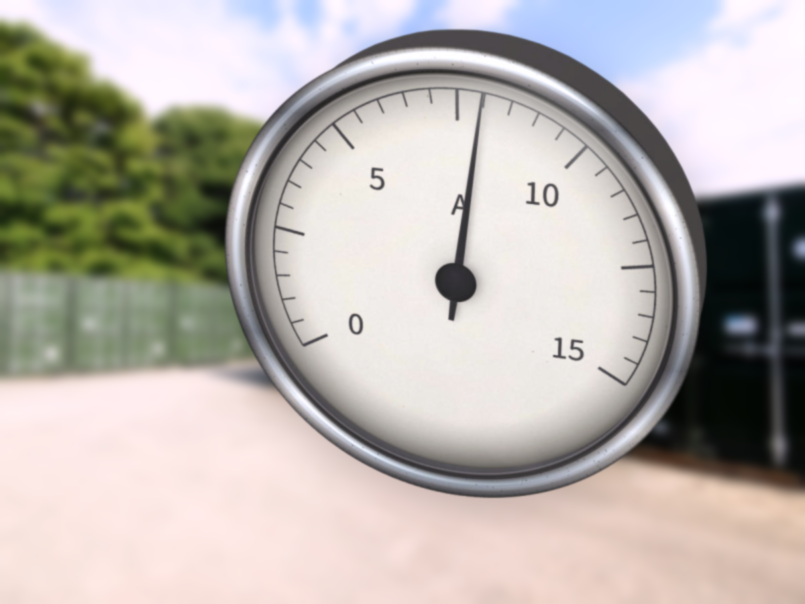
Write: 8A
